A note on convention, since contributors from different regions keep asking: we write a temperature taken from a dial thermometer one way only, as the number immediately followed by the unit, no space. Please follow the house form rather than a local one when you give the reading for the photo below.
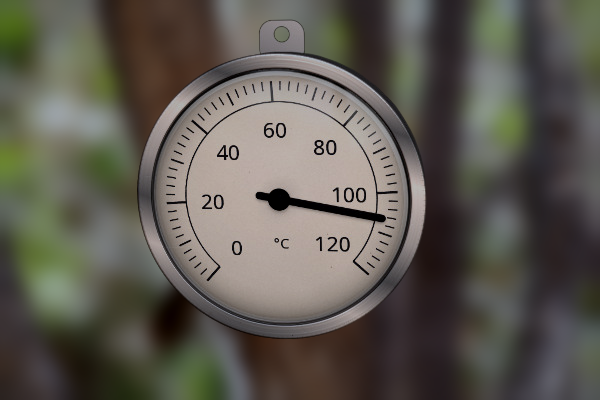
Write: 106°C
